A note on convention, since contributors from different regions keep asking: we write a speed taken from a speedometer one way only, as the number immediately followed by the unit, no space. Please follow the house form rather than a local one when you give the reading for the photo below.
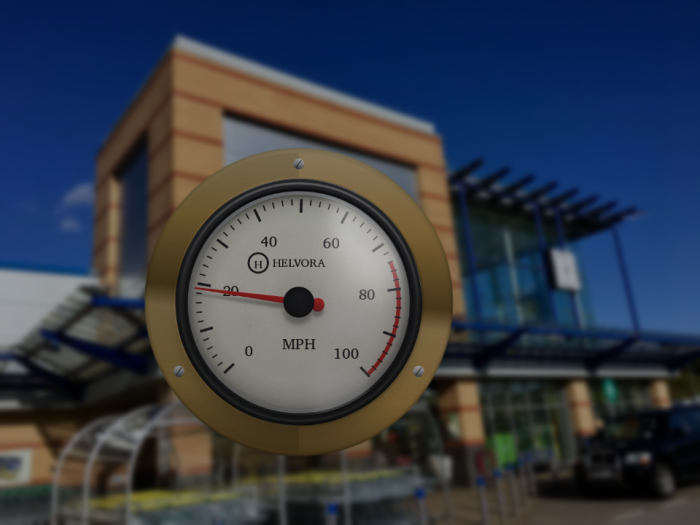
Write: 19mph
